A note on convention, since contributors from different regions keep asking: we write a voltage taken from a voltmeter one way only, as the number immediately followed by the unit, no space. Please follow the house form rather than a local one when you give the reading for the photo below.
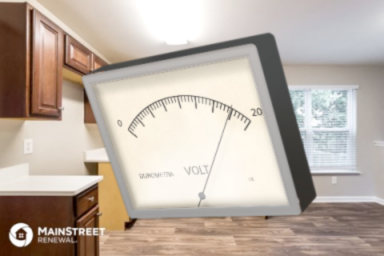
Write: 17.5V
